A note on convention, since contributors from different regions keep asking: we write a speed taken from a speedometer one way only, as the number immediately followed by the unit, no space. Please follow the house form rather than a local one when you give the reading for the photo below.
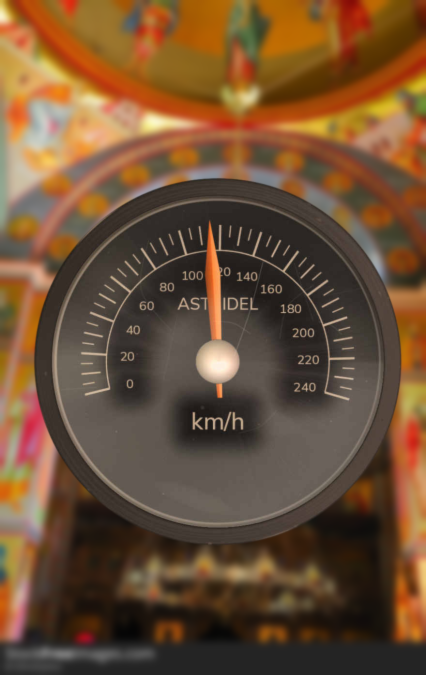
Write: 115km/h
